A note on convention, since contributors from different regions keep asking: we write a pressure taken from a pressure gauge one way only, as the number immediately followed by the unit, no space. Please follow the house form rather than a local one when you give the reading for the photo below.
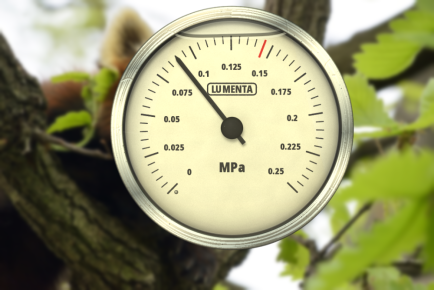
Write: 0.09MPa
